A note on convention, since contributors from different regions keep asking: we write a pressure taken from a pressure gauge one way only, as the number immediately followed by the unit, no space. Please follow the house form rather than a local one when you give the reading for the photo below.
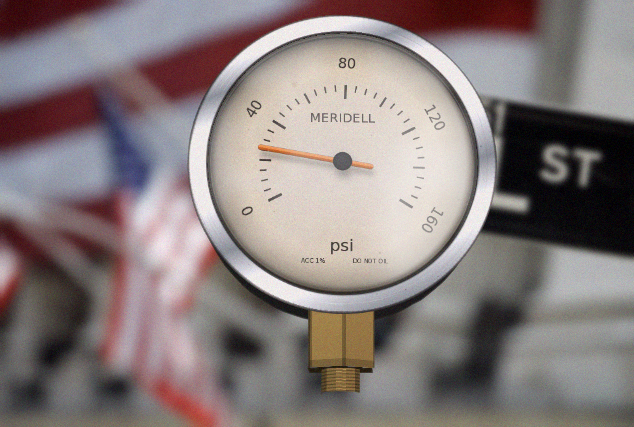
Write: 25psi
